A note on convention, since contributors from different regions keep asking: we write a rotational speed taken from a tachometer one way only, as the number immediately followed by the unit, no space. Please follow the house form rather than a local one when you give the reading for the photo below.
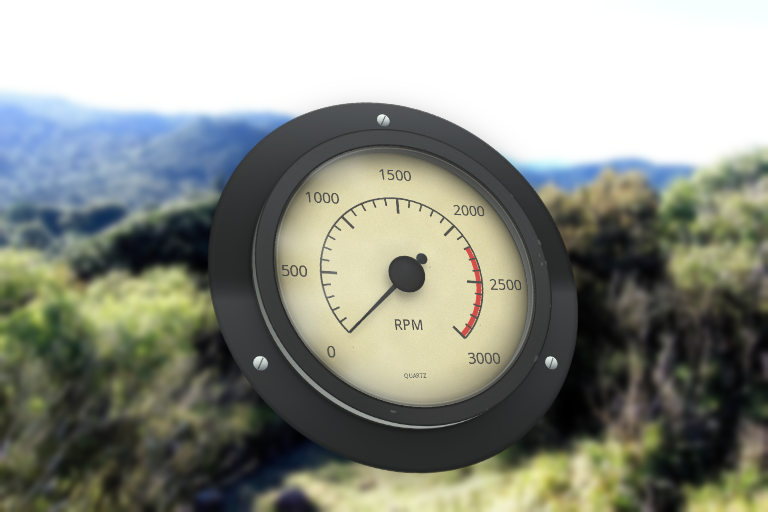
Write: 0rpm
